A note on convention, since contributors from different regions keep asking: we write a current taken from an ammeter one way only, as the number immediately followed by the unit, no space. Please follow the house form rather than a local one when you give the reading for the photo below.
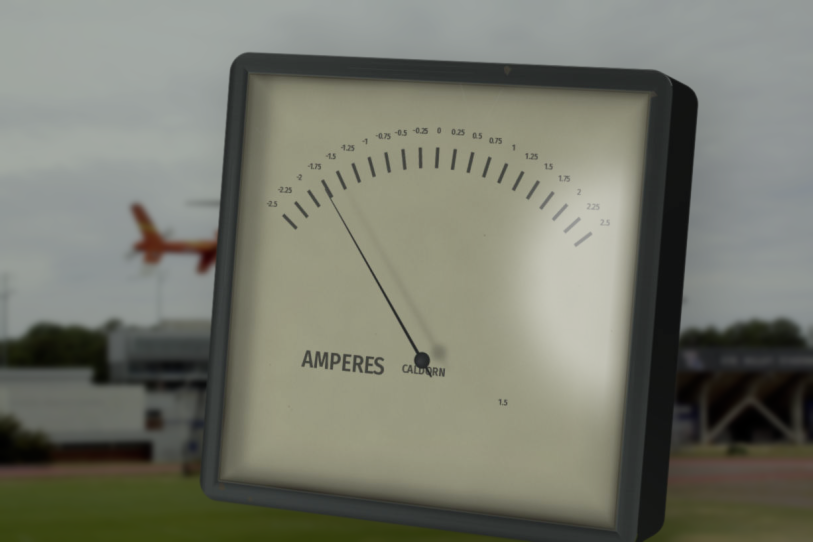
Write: -1.75A
